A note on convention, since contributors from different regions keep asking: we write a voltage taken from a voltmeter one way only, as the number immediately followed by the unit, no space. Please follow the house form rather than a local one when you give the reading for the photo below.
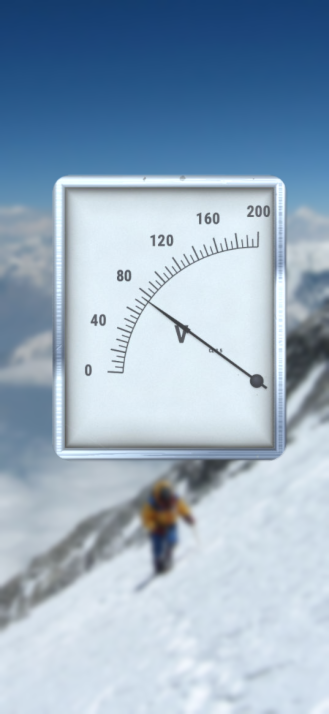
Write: 75V
